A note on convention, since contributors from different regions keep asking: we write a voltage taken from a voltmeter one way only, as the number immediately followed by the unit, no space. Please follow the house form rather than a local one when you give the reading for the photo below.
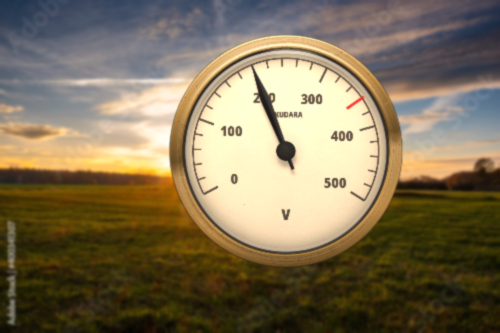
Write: 200V
